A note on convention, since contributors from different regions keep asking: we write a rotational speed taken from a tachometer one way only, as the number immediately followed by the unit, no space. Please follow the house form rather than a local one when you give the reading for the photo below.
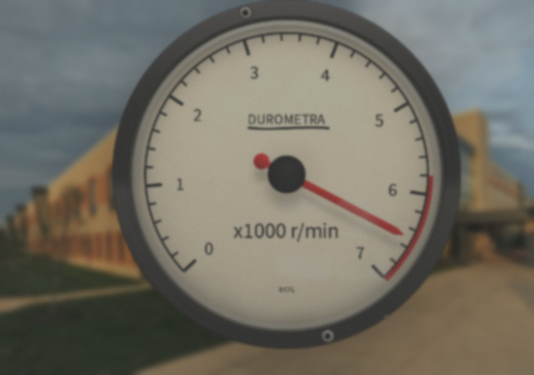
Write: 6500rpm
